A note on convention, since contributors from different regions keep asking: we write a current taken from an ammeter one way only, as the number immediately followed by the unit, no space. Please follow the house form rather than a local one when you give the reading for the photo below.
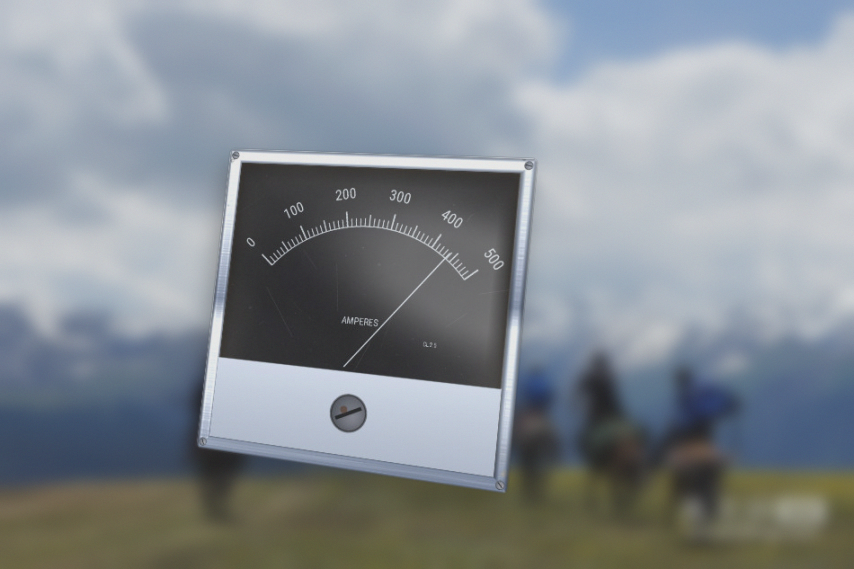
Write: 440A
